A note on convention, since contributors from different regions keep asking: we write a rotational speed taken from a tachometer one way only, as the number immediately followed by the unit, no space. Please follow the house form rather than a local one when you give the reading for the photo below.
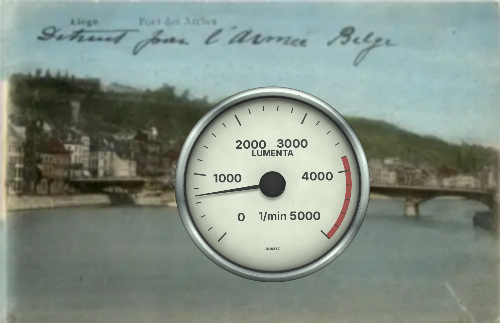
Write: 700rpm
